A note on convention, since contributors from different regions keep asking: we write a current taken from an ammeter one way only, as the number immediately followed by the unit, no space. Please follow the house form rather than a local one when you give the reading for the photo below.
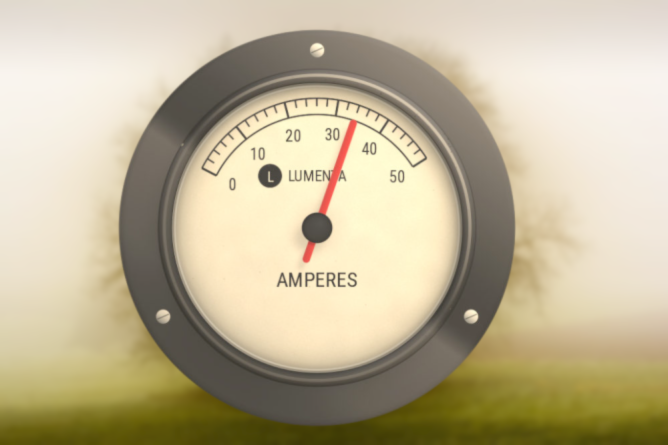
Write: 34A
